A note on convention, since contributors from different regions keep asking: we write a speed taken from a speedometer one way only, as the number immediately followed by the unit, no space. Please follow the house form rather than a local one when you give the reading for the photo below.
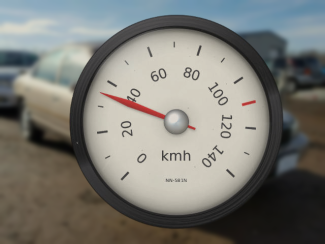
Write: 35km/h
